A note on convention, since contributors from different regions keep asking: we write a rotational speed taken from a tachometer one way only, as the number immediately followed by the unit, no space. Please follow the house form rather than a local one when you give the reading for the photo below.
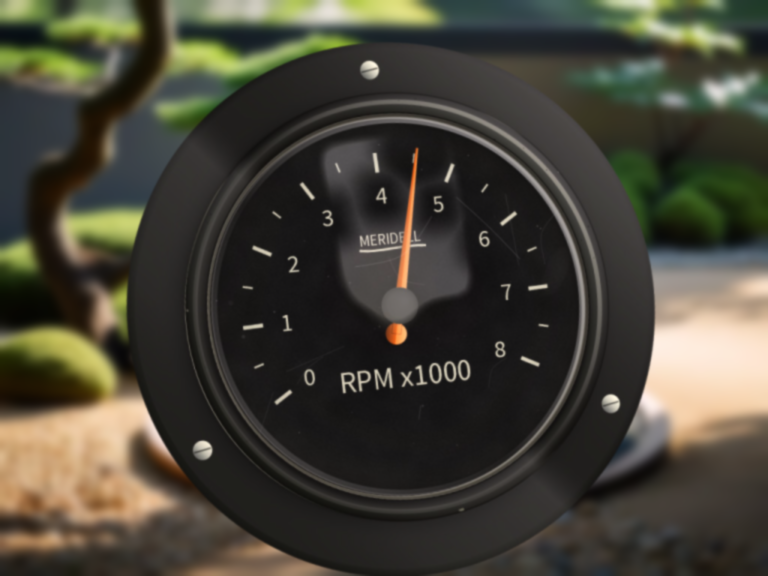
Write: 4500rpm
